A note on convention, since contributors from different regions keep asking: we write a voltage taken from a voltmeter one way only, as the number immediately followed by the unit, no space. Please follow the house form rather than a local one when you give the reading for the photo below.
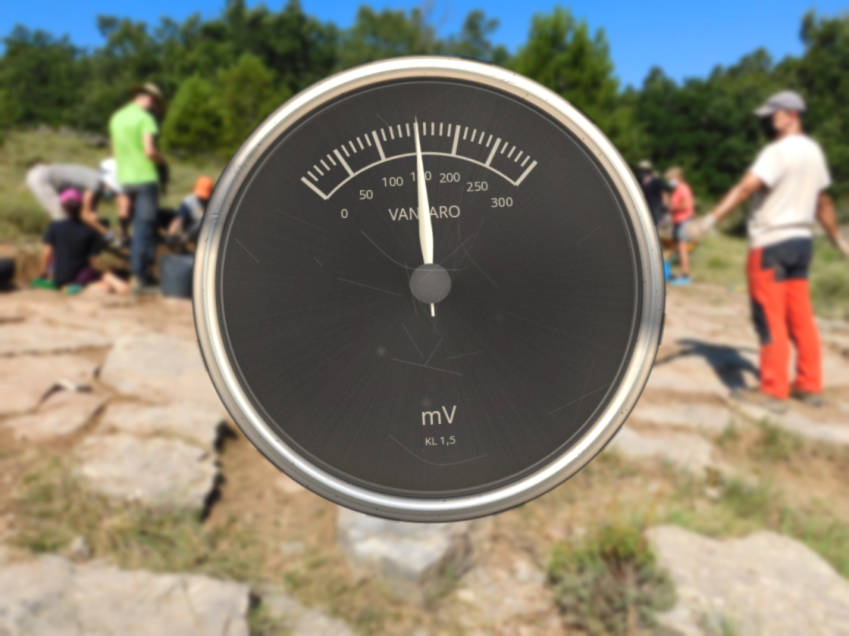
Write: 150mV
